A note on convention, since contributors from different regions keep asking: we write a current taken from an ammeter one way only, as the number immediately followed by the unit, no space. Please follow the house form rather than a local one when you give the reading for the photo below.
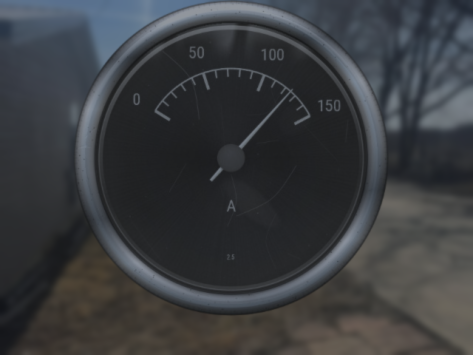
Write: 125A
